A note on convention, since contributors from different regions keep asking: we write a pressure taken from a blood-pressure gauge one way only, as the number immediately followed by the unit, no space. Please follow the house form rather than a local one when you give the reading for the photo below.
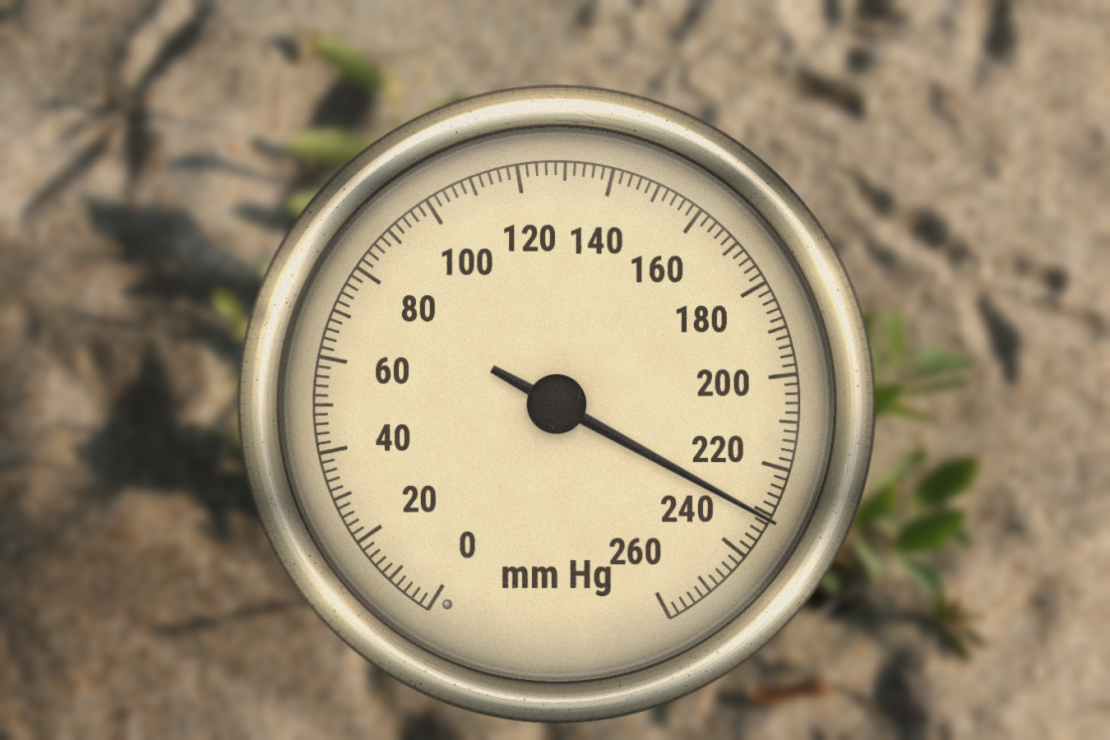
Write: 231mmHg
